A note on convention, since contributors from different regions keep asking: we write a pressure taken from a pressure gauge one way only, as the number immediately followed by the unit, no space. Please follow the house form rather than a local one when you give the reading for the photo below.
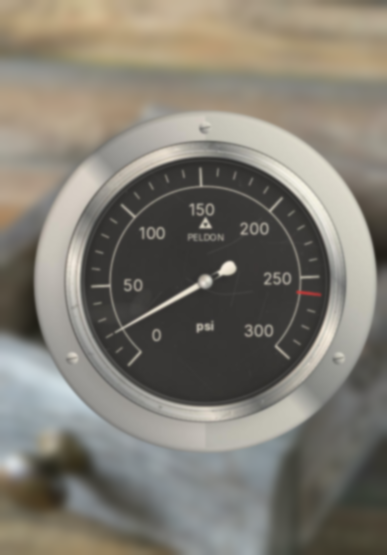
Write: 20psi
